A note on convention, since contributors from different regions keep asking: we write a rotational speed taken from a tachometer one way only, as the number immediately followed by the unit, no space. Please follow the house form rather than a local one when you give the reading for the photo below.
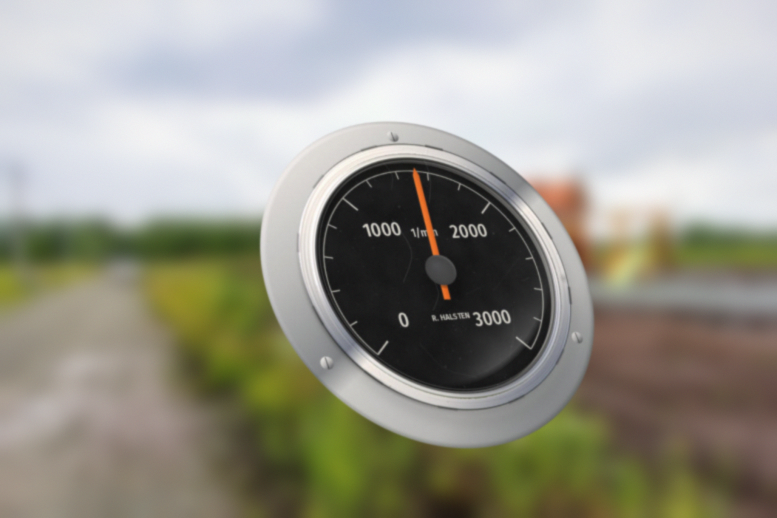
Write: 1500rpm
